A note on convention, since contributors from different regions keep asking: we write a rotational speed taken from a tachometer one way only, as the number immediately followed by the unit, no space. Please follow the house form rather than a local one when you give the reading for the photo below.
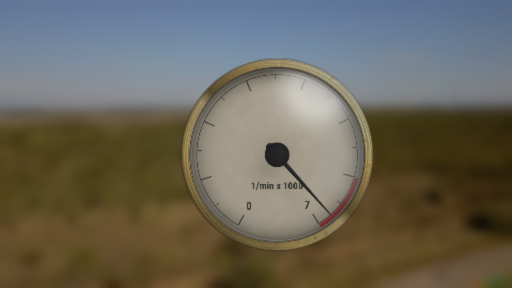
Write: 6750rpm
